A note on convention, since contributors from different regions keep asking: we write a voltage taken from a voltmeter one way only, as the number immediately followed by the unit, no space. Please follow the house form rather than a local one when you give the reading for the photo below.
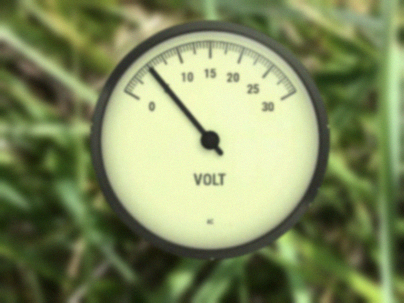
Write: 5V
